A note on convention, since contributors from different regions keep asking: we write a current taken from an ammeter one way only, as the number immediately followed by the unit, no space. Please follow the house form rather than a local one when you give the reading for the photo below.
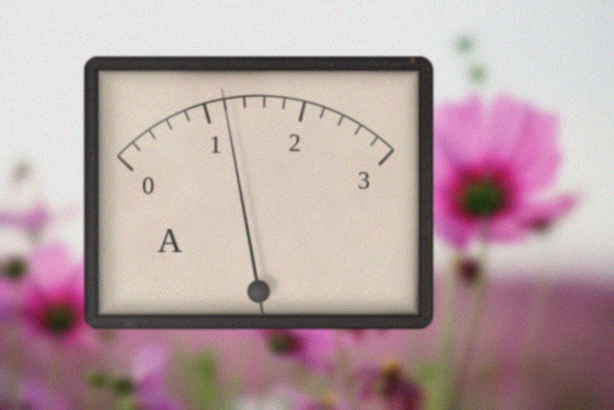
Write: 1.2A
